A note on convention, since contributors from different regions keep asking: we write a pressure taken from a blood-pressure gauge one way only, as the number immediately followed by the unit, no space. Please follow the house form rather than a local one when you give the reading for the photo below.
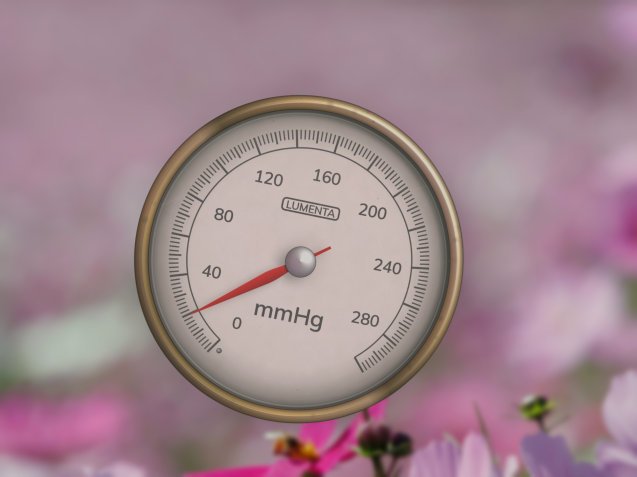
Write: 20mmHg
